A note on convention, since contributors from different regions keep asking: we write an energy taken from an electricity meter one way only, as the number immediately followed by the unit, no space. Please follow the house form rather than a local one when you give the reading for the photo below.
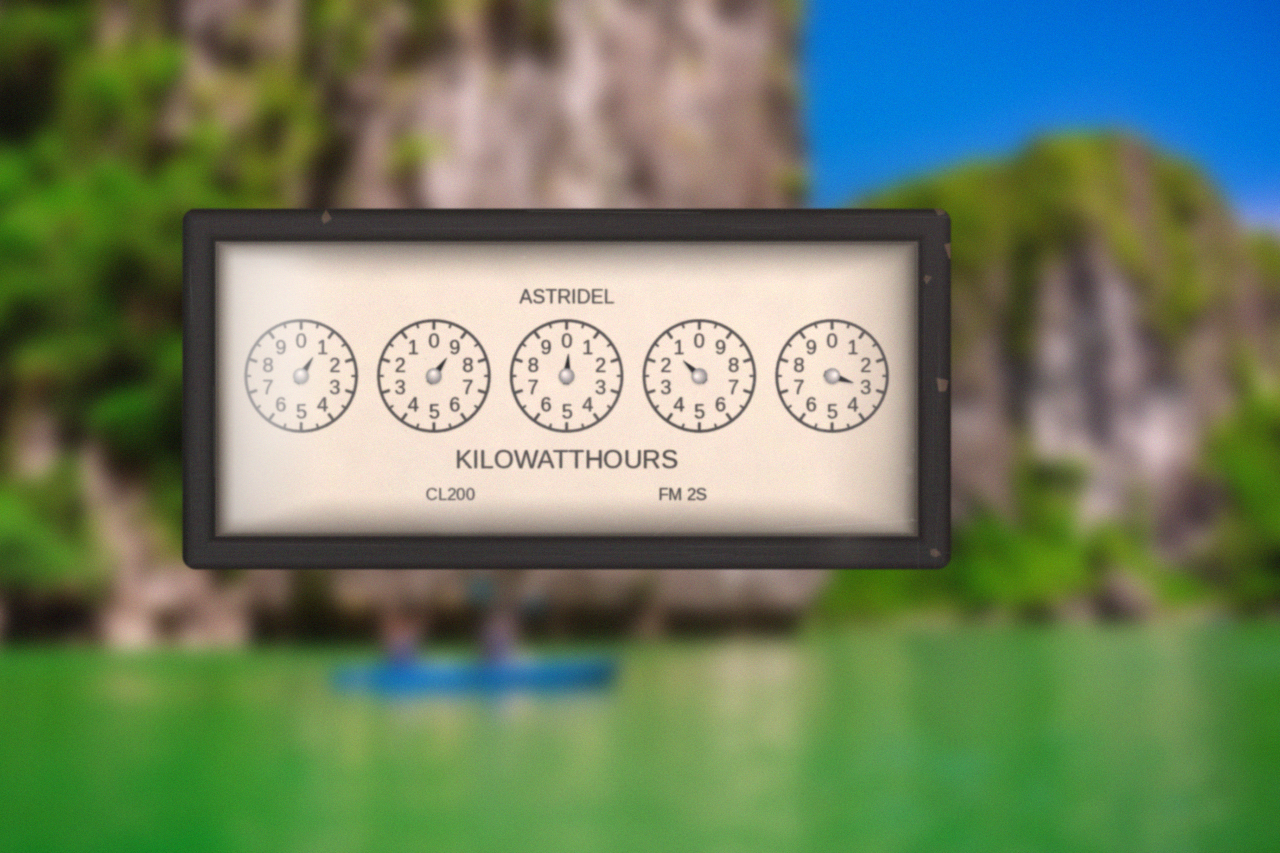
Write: 9013kWh
